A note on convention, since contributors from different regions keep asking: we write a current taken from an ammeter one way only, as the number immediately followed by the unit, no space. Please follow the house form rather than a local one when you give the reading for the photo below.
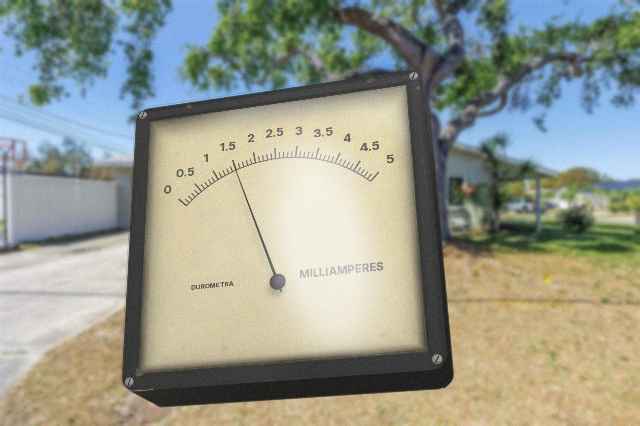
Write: 1.5mA
